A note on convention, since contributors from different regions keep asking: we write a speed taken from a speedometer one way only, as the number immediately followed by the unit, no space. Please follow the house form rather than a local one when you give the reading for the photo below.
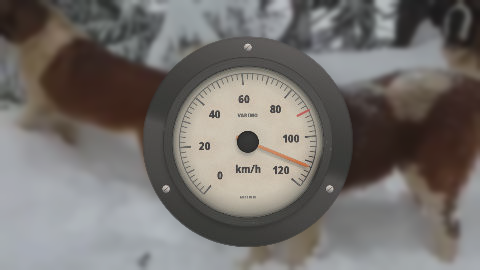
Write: 112km/h
